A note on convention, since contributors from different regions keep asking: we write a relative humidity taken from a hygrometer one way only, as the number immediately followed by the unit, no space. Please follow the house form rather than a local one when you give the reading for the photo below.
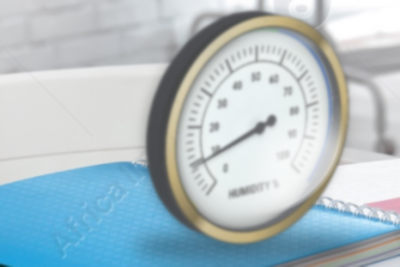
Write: 10%
